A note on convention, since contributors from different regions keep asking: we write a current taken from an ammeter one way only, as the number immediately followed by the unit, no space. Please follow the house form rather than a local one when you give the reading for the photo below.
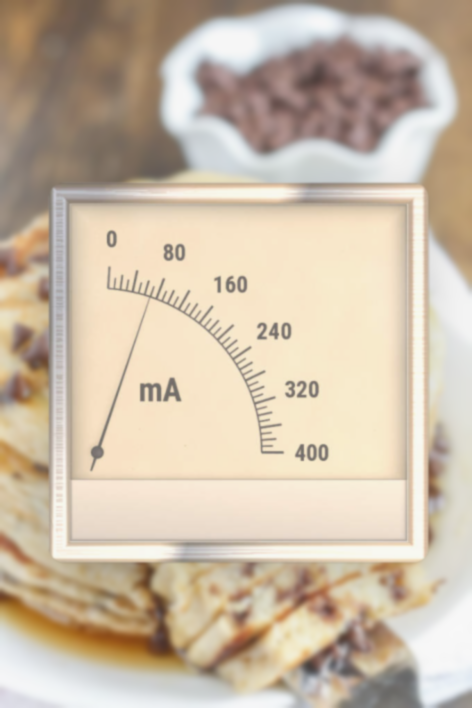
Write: 70mA
